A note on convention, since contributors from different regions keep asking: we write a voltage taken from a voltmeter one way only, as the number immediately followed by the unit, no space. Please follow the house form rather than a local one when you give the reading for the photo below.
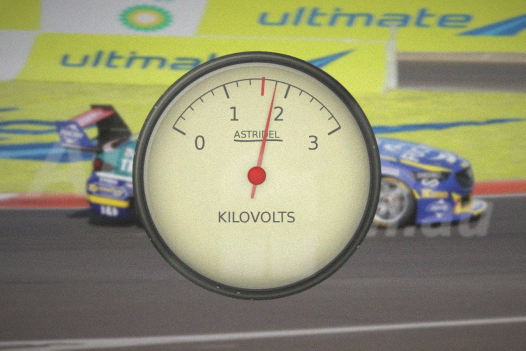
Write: 1.8kV
